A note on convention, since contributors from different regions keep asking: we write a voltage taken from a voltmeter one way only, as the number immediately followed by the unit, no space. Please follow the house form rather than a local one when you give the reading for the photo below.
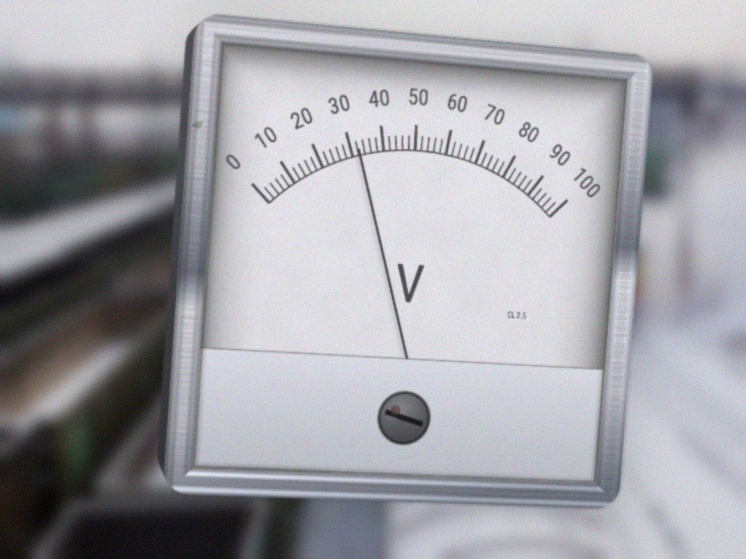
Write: 32V
